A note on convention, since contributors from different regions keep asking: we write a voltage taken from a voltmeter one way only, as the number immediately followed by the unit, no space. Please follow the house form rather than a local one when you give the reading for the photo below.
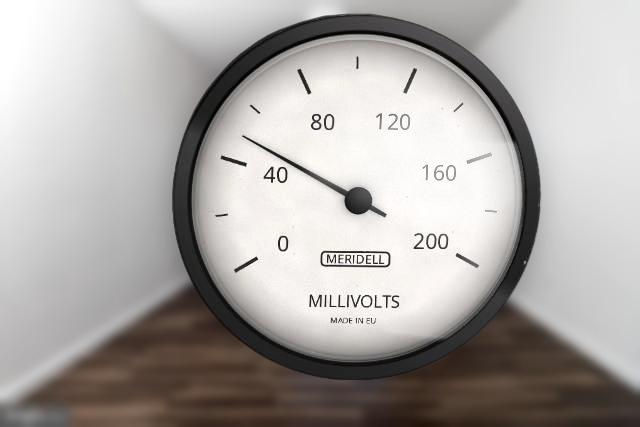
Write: 50mV
